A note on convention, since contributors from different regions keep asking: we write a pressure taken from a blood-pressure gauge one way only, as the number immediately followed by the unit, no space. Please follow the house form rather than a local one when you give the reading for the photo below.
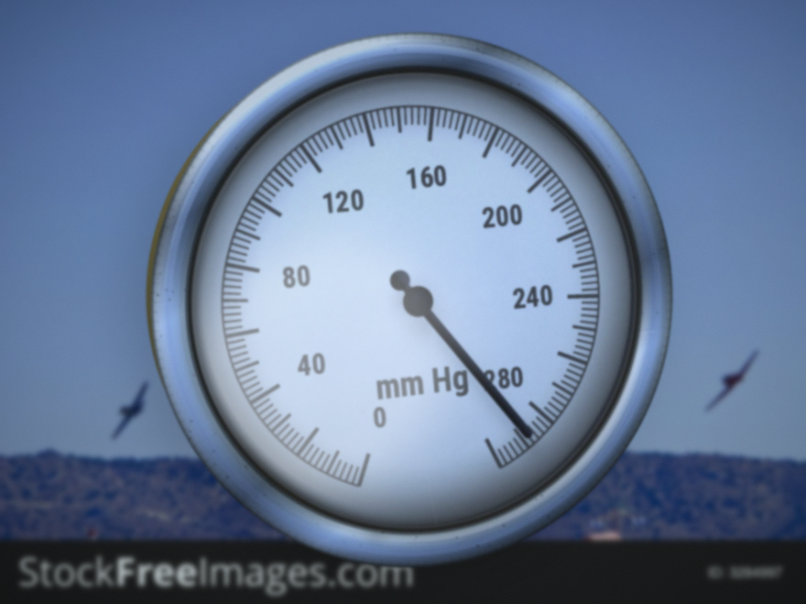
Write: 288mmHg
